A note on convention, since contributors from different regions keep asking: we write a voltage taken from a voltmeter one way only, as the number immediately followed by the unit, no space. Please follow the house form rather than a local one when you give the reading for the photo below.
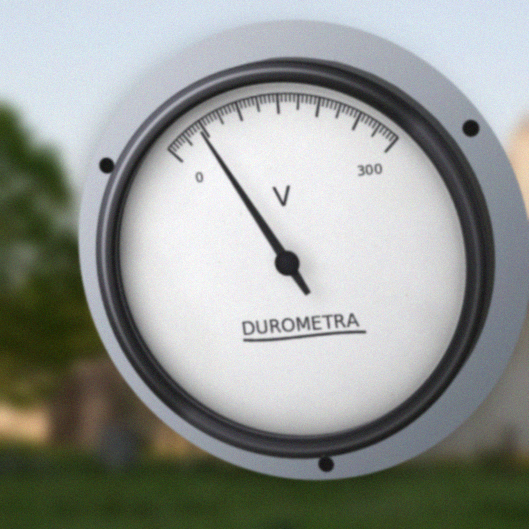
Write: 50V
